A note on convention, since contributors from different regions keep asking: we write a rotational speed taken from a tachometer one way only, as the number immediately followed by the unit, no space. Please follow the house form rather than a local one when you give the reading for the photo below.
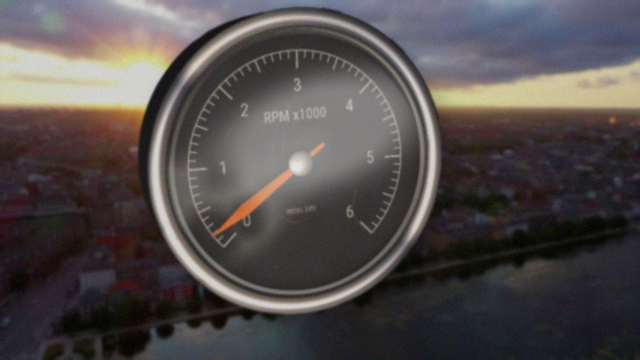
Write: 200rpm
